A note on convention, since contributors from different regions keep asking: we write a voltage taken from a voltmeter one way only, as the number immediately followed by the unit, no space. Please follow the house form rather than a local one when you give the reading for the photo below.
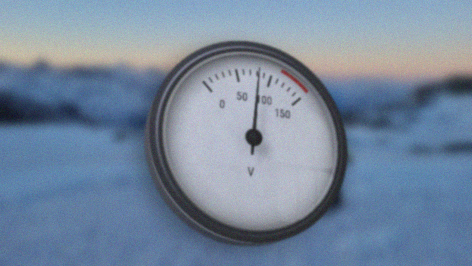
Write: 80V
